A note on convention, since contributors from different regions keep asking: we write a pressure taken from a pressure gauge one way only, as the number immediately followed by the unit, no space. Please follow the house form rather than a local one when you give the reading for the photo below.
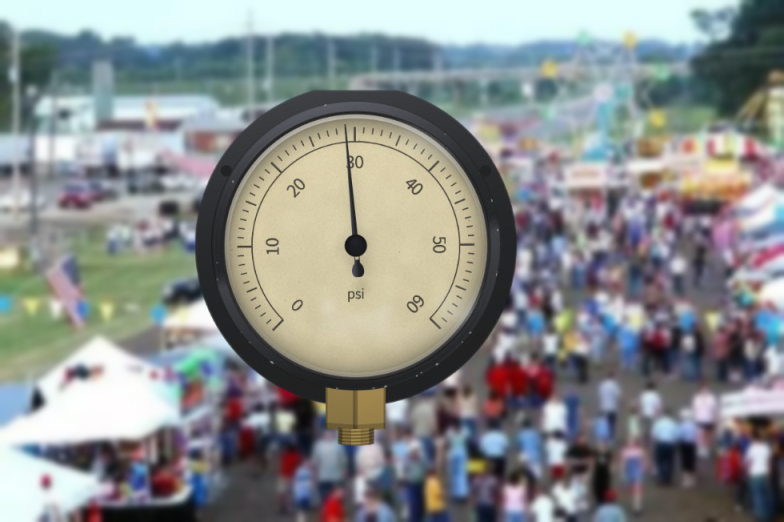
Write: 29psi
